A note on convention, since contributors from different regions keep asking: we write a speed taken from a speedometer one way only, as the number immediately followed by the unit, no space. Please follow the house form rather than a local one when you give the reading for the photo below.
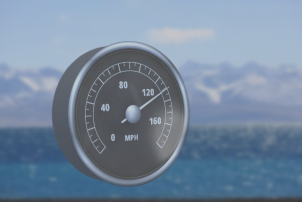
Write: 130mph
